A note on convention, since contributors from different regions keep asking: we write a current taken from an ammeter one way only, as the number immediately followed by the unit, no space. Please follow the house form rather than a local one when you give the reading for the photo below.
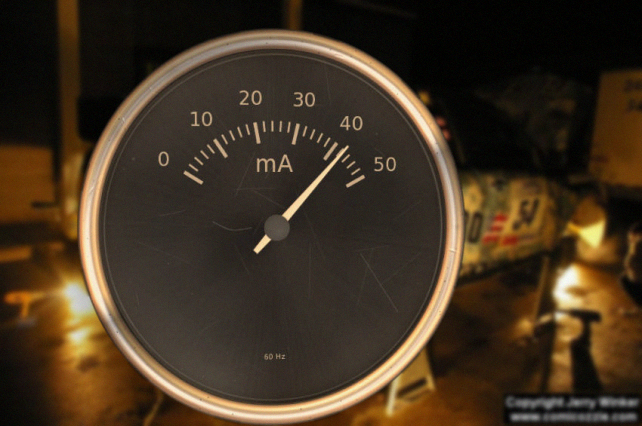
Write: 42mA
